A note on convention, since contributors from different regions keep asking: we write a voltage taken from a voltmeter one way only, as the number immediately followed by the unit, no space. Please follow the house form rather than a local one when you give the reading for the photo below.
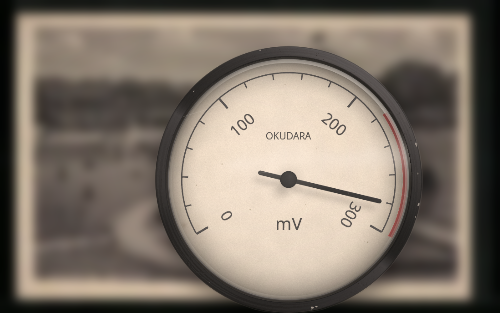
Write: 280mV
